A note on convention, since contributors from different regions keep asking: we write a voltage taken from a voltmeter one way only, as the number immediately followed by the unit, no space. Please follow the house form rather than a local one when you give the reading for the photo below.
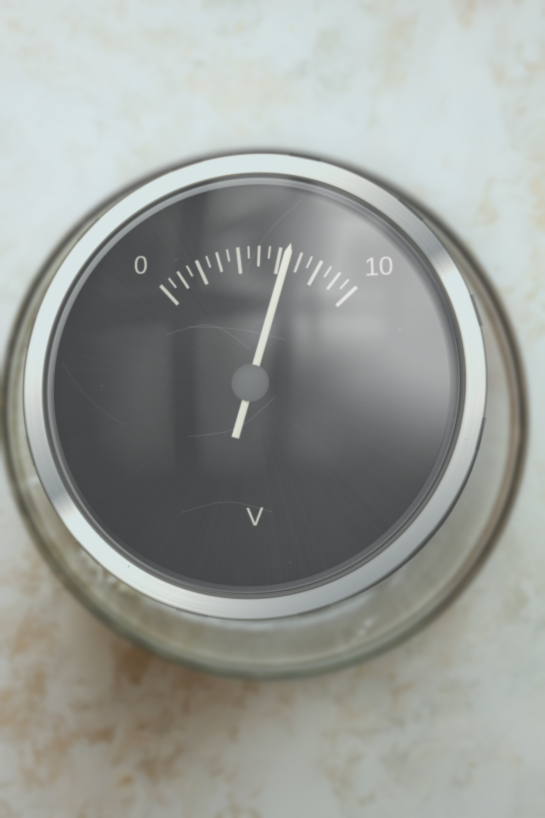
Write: 6.5V
